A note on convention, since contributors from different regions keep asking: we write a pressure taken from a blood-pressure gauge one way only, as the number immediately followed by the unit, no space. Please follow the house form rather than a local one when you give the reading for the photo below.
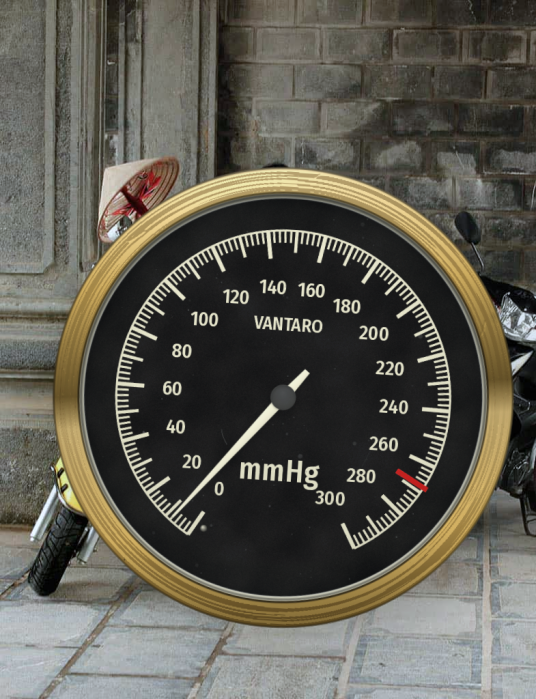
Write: 8mmHg
